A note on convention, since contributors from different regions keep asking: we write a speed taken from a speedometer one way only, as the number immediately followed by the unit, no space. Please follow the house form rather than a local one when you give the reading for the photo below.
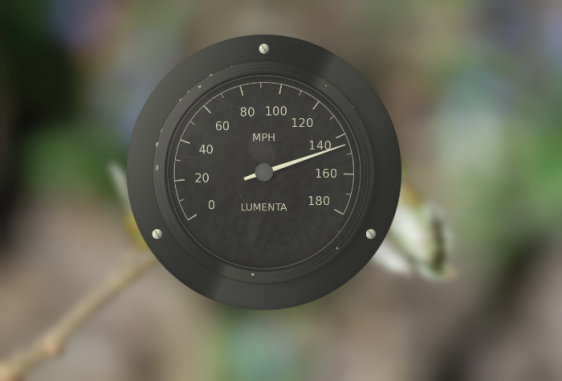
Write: 145mph
